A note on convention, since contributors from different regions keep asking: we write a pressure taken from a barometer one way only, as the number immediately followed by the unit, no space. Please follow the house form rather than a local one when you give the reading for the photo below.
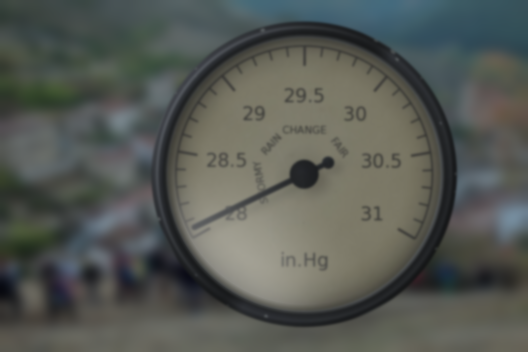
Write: 28.05inHg
